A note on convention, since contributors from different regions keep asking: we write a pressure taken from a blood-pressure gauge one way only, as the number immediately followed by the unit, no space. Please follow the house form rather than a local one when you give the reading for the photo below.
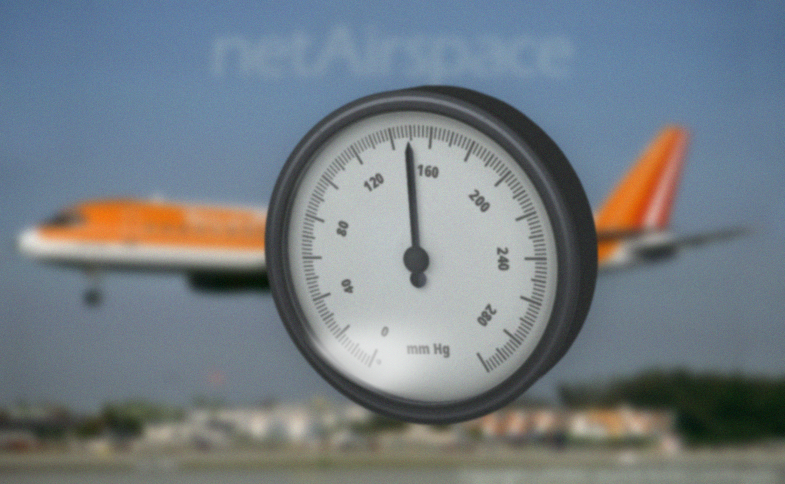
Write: 150mmHg
